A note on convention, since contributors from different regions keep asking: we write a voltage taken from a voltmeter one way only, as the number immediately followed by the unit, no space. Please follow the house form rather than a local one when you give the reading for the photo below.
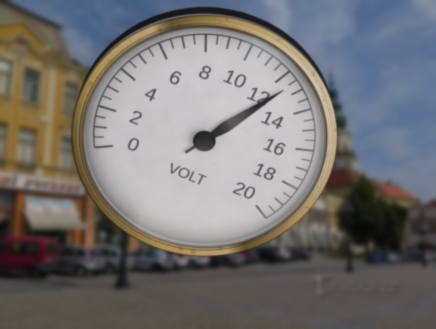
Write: 12.5V
